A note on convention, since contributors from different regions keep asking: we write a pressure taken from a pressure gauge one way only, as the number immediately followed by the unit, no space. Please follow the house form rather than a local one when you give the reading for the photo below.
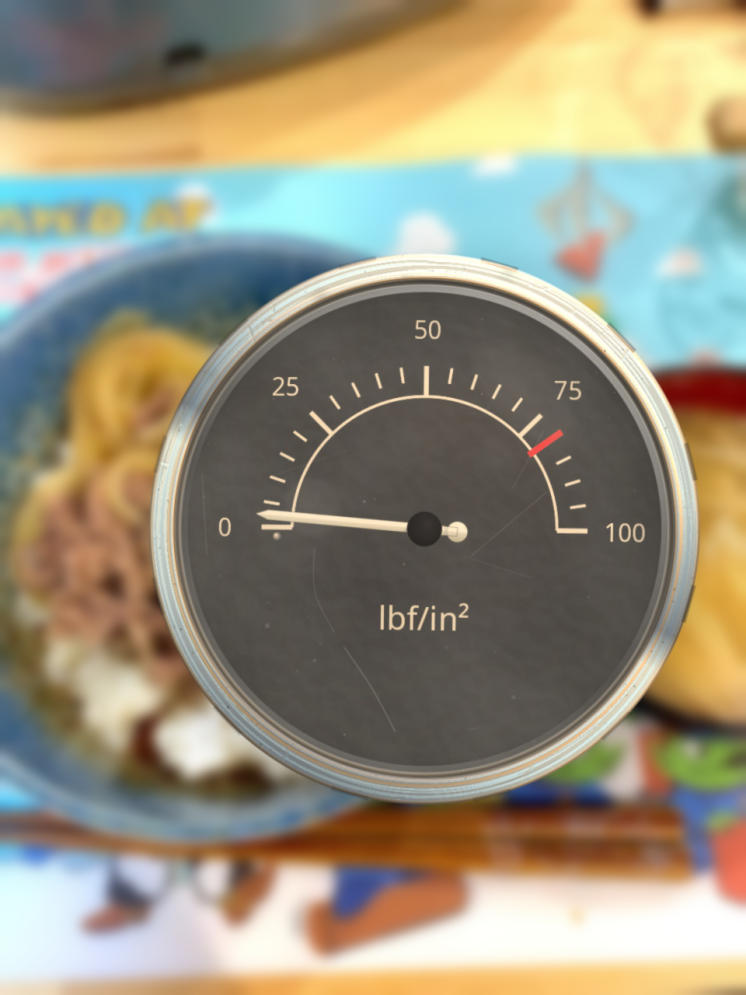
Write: 2.5psi
